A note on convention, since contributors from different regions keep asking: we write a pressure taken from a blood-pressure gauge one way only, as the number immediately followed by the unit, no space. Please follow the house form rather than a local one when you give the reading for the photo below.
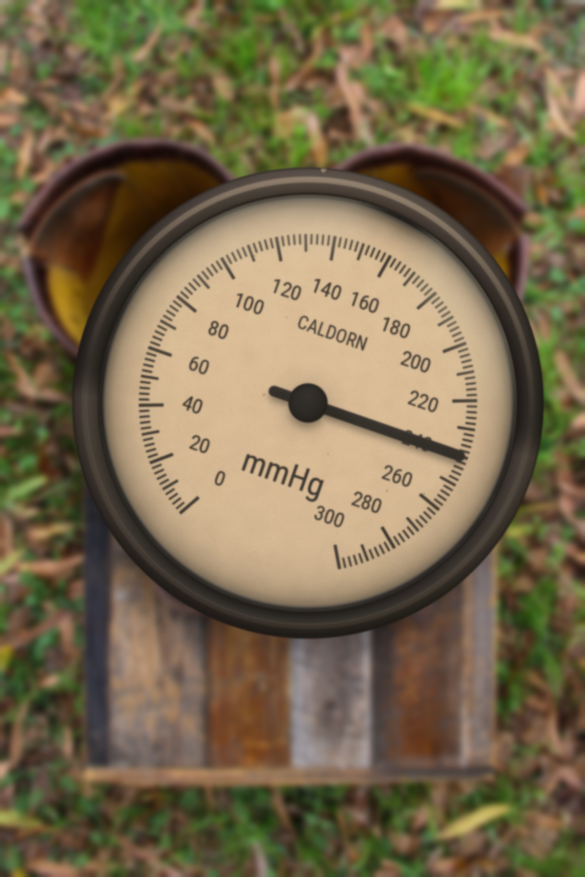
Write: 240mmHg
